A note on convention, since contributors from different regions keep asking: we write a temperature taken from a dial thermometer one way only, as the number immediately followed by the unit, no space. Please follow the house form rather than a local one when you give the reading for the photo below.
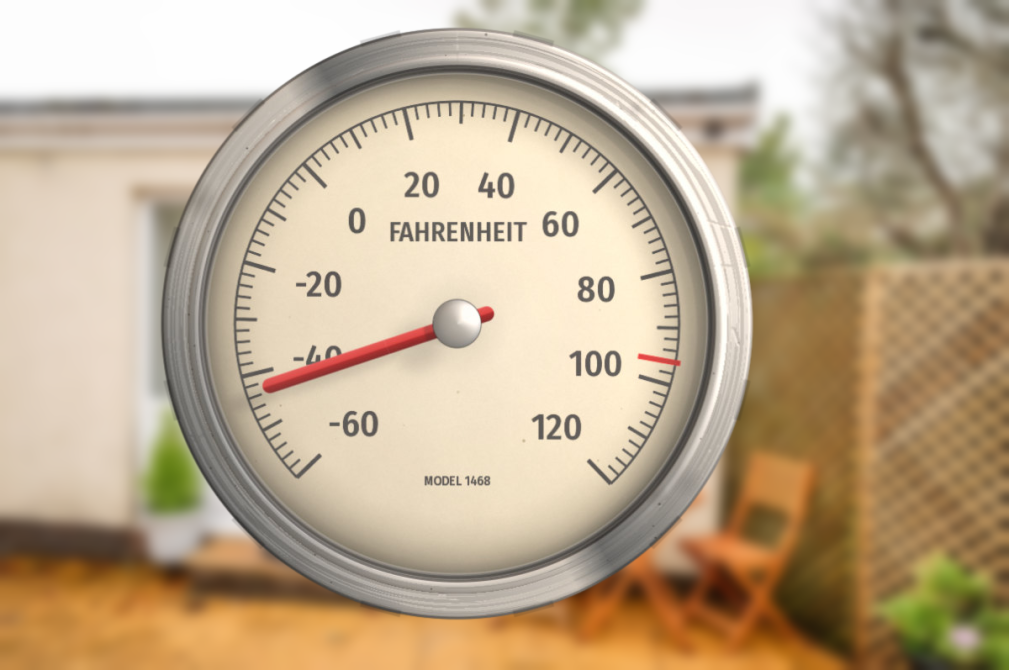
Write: -43°F
